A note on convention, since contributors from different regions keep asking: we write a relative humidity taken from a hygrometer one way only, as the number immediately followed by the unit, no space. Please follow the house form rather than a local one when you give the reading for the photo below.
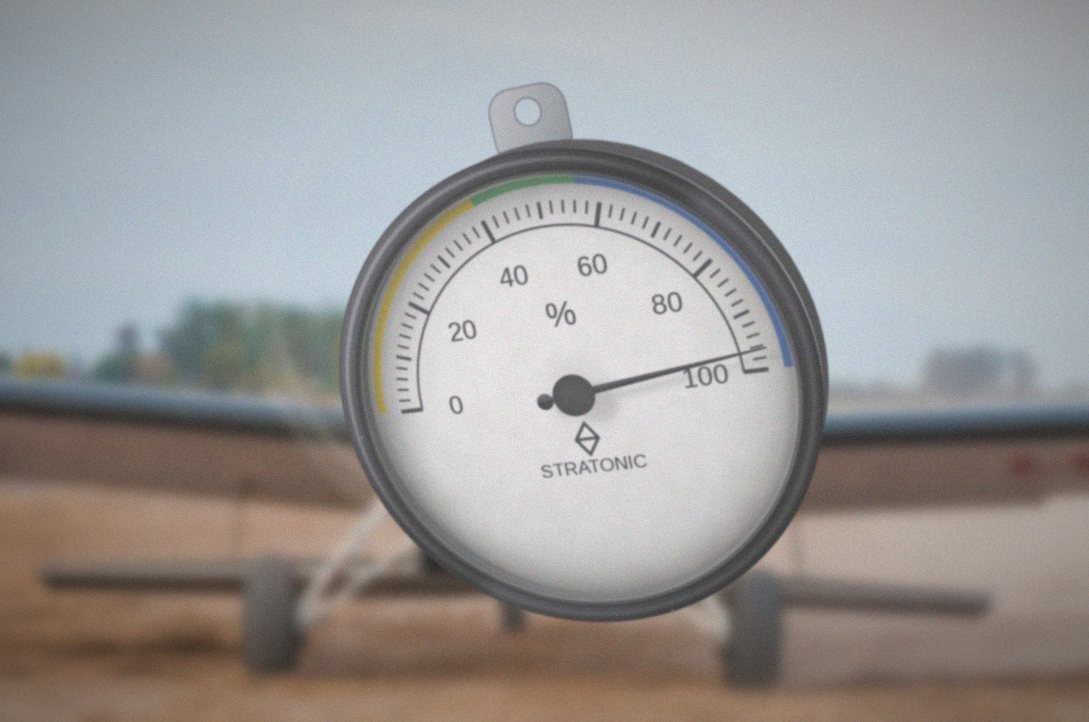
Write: 96%
